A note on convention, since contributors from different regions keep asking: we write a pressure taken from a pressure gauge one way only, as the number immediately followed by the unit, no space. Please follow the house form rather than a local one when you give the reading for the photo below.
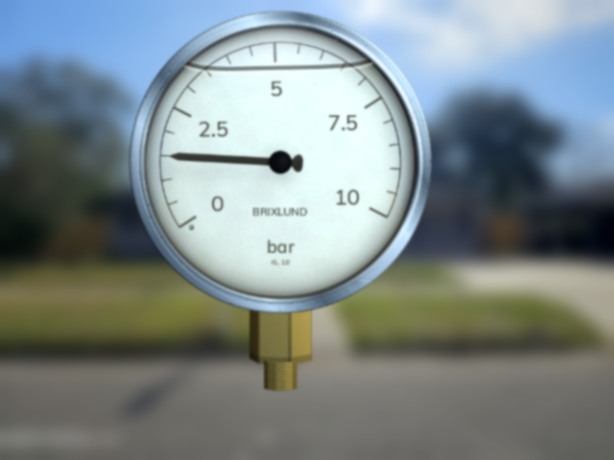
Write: 1.5bar
